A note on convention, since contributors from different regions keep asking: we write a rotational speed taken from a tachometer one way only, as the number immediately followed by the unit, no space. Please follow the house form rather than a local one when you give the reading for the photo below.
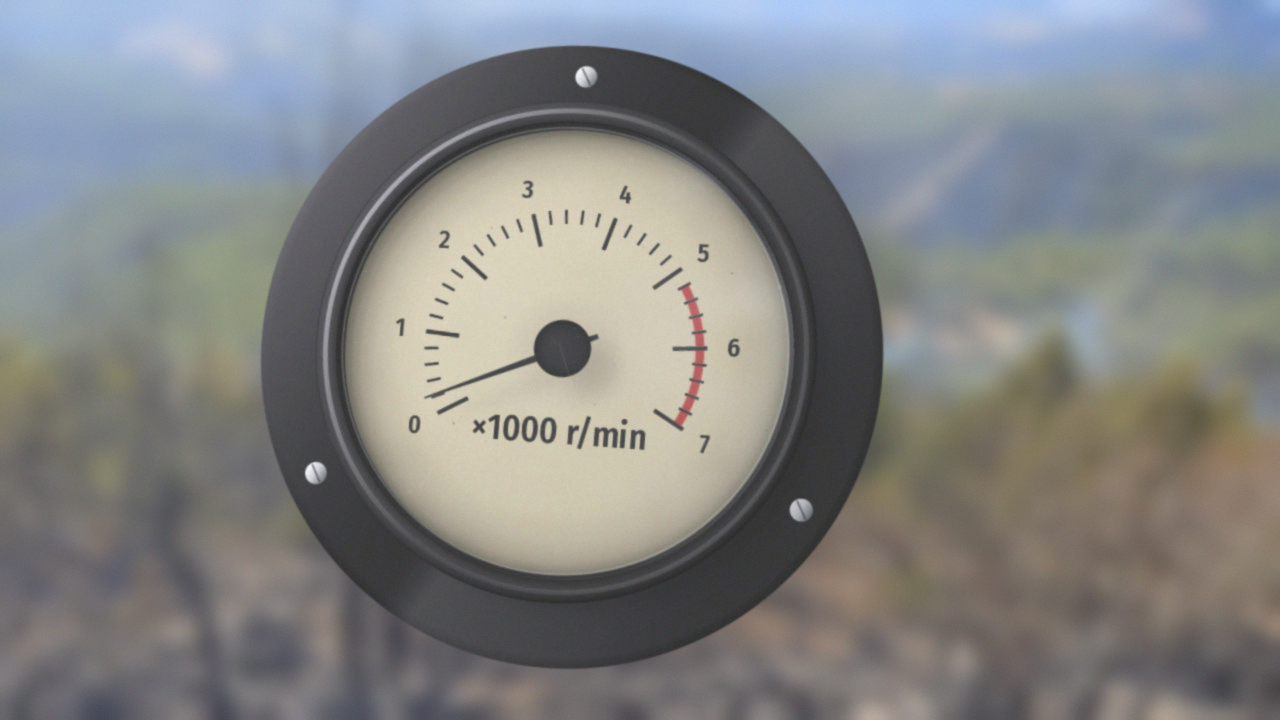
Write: 200rpm
